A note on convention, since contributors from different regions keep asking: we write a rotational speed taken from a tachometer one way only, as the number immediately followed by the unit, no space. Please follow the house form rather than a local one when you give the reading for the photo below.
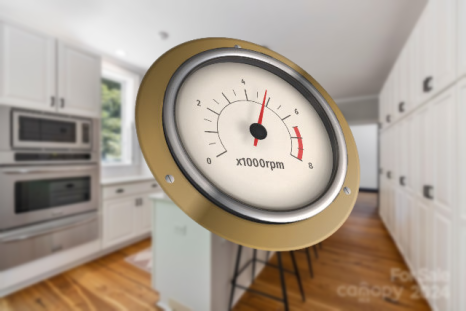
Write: 4750rpm
